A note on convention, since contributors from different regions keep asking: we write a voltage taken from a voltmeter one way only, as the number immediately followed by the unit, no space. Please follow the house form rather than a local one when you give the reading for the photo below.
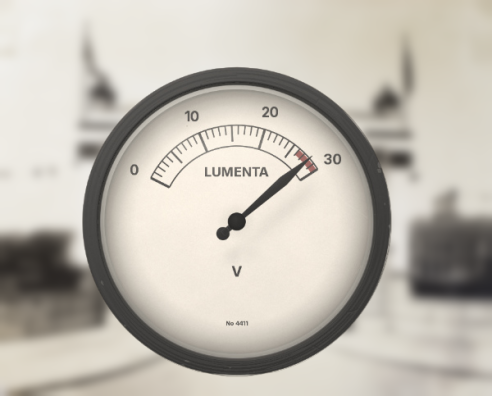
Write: 28V
